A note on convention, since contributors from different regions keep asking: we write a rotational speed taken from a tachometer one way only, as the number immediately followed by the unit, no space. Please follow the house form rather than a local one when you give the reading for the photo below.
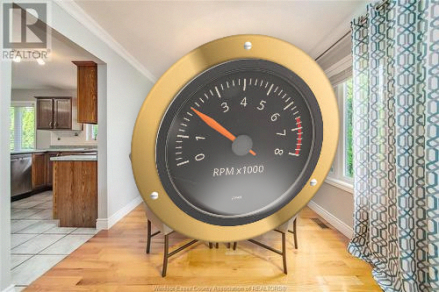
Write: 2000rpm
